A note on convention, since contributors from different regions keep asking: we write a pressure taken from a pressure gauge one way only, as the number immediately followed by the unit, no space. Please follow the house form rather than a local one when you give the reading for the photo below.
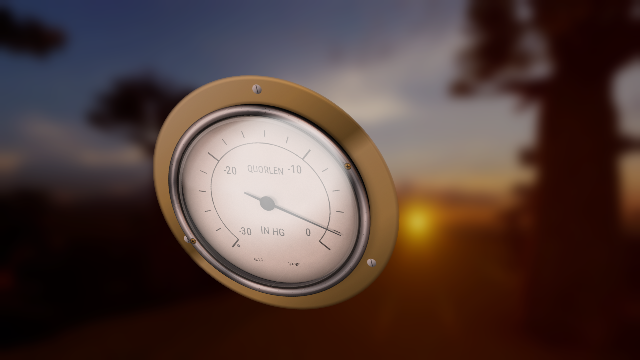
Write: -2inHg
